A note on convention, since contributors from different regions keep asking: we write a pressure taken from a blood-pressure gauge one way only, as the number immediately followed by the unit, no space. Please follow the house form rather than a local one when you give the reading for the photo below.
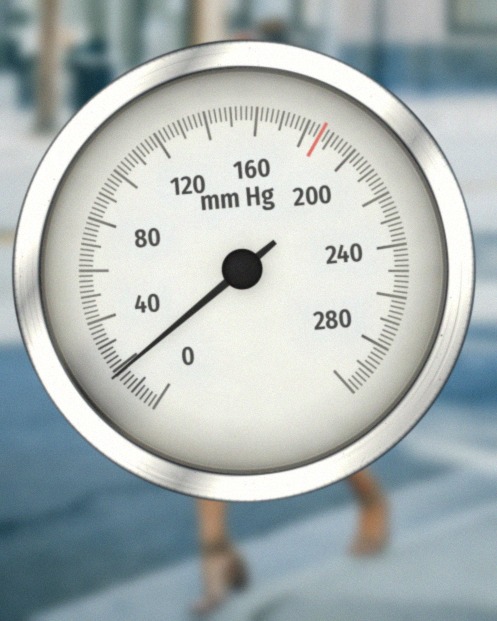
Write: 18mmHg
